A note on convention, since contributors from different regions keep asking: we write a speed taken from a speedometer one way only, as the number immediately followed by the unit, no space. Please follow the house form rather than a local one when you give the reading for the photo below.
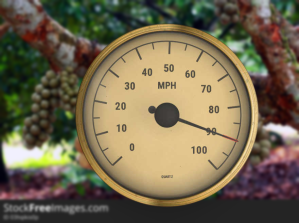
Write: 90mph
